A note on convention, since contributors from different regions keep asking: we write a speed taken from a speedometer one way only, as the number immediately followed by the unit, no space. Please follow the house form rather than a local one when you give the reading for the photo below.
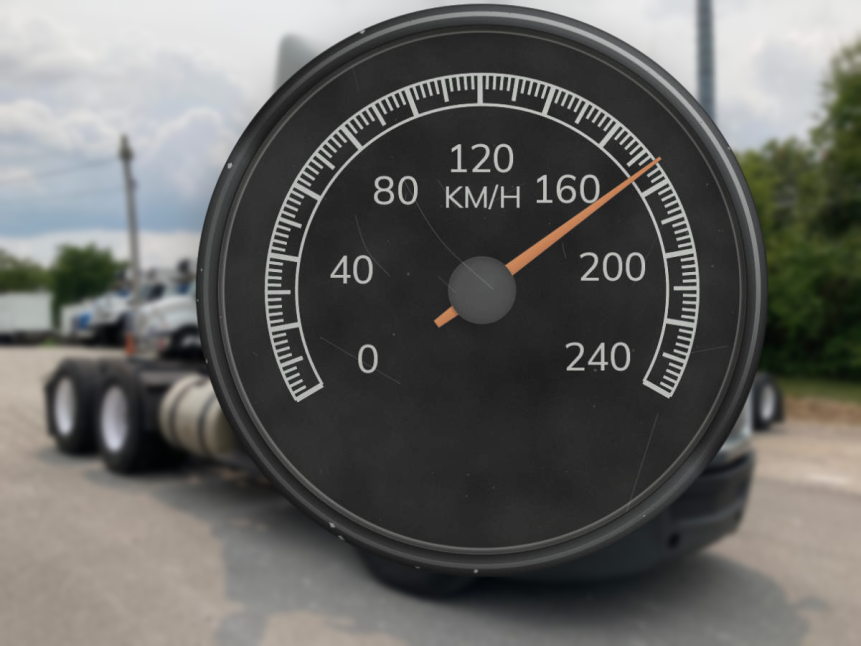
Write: 174km/h
